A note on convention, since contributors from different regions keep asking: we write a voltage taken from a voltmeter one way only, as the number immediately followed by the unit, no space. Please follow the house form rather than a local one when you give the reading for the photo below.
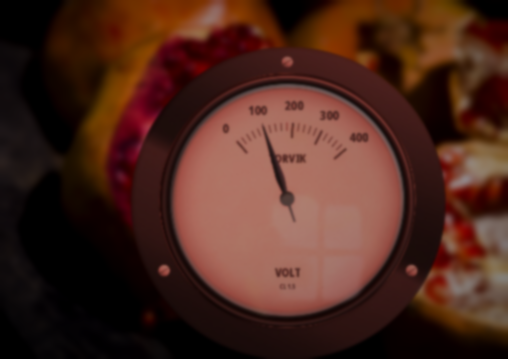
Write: 100V
